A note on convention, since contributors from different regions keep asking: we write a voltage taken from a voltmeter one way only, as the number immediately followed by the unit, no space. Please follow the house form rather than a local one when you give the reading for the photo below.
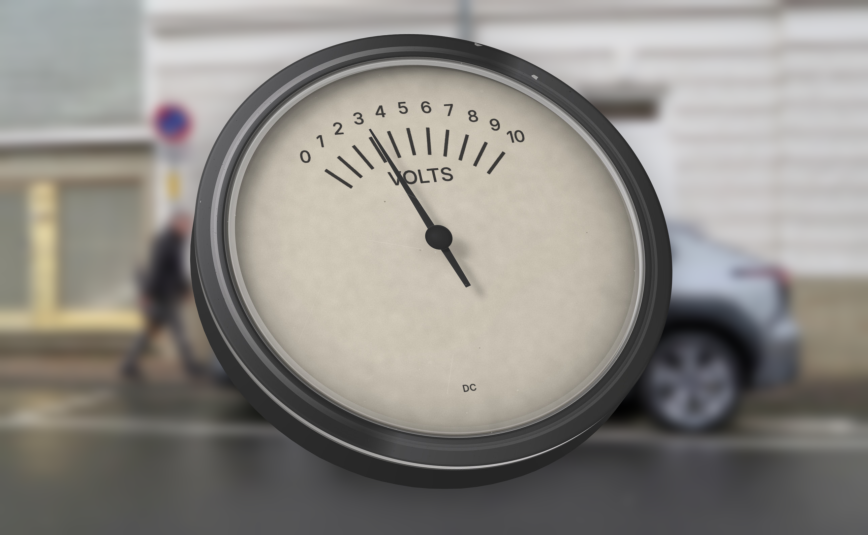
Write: 3V
